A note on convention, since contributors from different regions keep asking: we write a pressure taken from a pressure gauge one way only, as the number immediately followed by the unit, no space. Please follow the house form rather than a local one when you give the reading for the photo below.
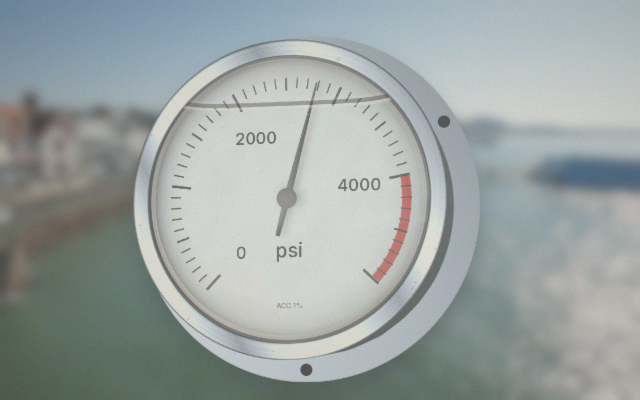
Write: 2800psi
